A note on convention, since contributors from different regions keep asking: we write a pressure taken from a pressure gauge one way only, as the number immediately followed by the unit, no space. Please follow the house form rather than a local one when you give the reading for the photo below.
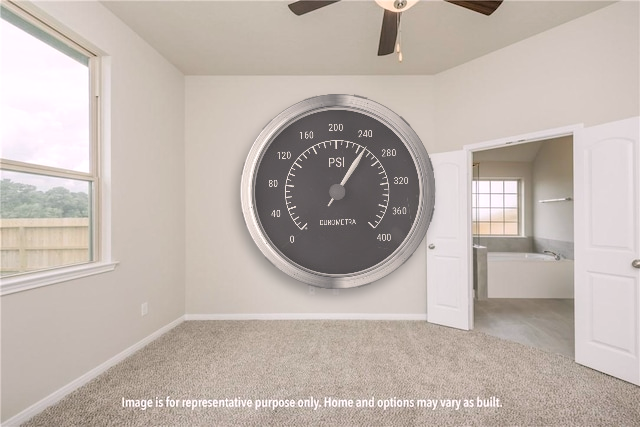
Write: 250psi
